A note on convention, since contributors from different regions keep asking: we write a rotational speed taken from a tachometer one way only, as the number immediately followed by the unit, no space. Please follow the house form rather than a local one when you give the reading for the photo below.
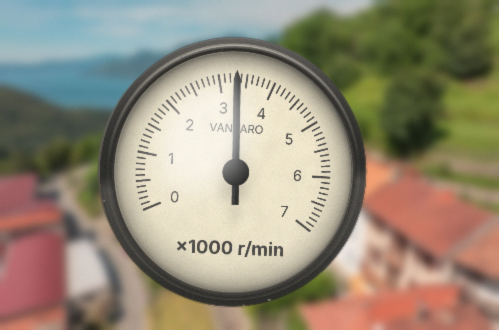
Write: 3300rpm
